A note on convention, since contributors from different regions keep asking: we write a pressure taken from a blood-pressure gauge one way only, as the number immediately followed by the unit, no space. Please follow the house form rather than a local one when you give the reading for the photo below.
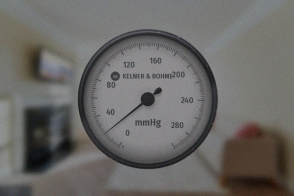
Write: 20mmHg
